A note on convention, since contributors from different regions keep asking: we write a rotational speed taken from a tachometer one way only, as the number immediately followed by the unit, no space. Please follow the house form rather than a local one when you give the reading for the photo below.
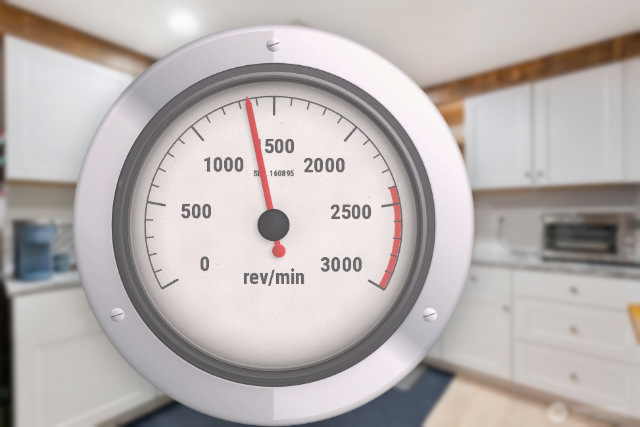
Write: 1350rpm
